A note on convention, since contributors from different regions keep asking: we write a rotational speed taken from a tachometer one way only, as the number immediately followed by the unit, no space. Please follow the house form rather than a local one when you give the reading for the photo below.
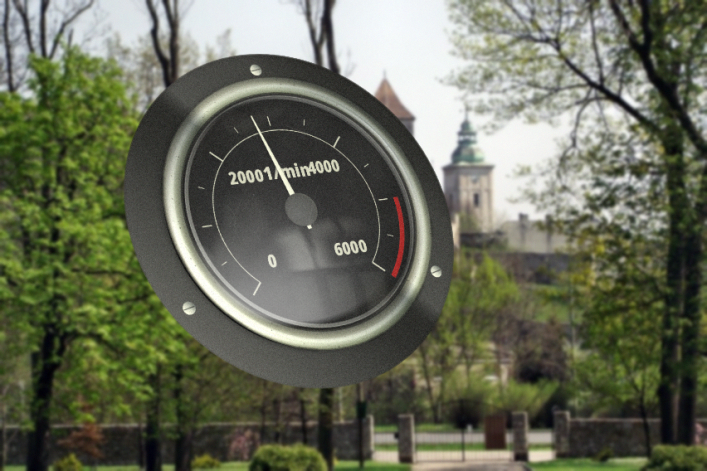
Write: 2750rpm
